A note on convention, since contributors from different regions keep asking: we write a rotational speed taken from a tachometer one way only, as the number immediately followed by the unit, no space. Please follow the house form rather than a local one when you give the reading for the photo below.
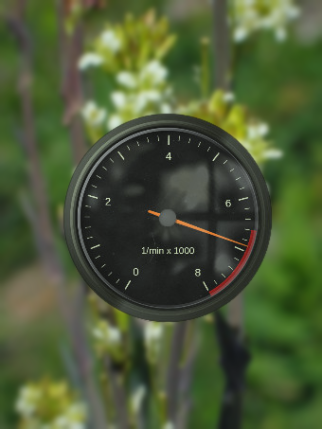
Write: 6900rpm
